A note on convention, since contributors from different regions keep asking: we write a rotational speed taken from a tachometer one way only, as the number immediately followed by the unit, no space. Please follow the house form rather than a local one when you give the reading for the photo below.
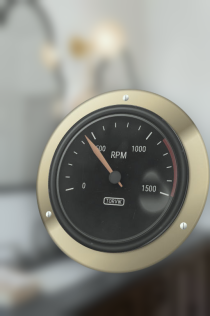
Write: 450rpm
